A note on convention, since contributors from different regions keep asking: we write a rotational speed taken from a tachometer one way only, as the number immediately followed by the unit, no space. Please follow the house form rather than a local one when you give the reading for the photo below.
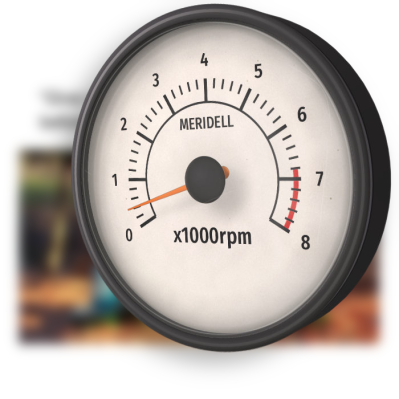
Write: 400rpm
